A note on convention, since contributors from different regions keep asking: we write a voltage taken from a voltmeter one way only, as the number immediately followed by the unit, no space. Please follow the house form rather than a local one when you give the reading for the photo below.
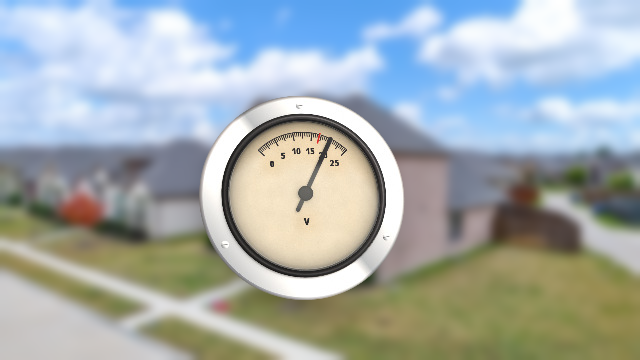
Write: 20V
